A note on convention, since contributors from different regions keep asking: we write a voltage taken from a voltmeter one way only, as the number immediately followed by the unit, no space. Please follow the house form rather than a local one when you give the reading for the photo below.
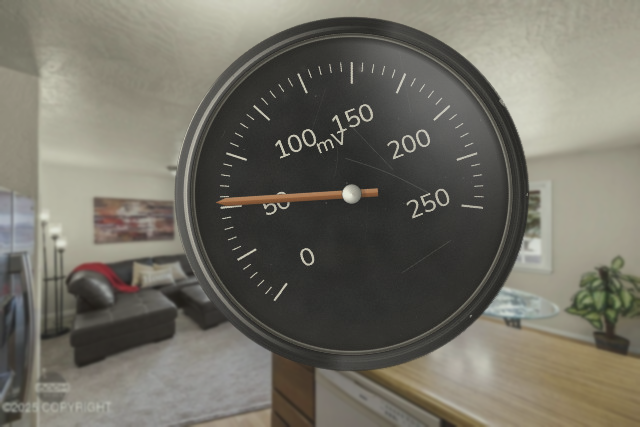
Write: 52.5mV
